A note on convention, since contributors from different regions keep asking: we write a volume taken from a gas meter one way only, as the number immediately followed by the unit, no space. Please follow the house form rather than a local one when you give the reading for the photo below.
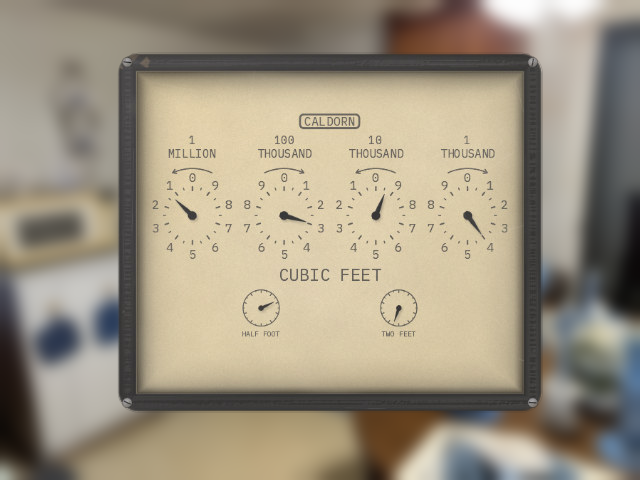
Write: 129400ft³
